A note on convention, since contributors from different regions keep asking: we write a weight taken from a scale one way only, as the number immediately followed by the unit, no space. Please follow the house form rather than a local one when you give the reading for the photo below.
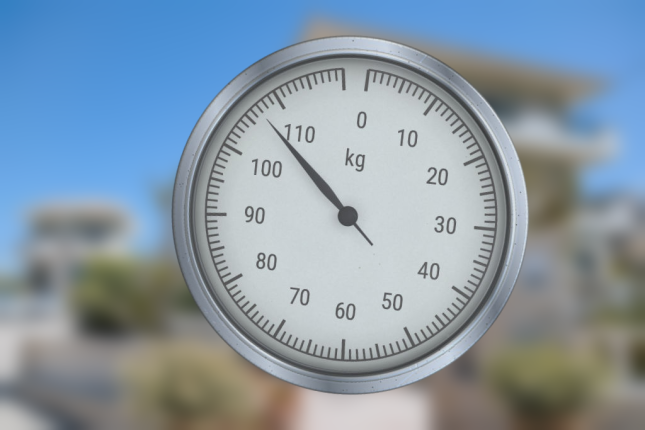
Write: 107kg
